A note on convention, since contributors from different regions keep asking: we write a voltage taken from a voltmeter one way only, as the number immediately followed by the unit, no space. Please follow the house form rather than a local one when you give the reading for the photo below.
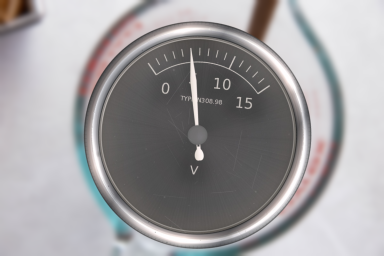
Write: 5V
